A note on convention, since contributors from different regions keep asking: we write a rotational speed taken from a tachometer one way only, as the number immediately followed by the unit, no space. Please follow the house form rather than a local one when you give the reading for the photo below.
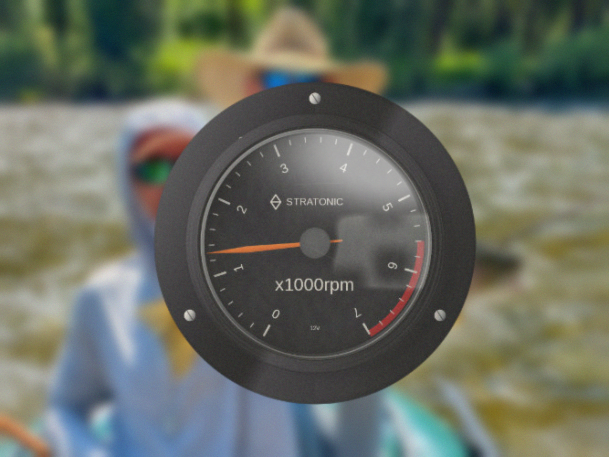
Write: 1300rpm
